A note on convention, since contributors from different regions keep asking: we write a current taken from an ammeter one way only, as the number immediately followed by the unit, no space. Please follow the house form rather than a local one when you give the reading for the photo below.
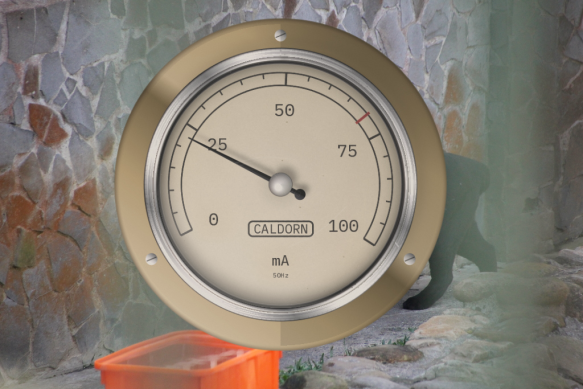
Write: 22.5mA
